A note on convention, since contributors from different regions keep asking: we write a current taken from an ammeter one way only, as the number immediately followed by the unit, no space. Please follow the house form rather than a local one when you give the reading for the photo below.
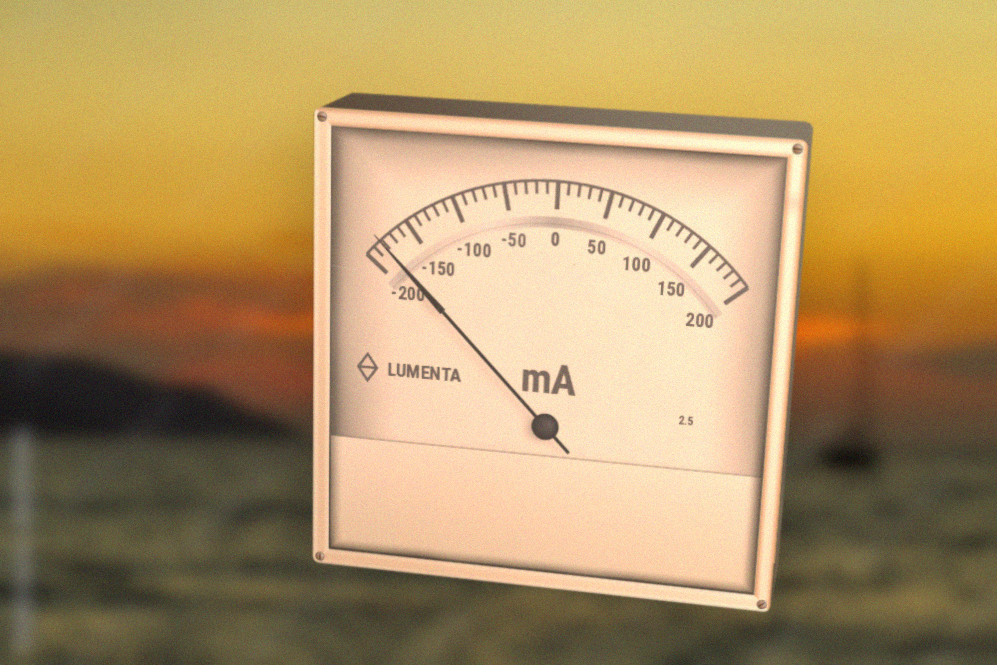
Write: -180mA
